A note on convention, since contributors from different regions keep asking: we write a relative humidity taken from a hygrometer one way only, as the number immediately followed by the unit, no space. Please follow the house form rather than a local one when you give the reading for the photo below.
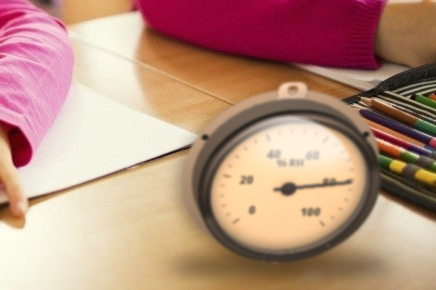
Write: 80%
